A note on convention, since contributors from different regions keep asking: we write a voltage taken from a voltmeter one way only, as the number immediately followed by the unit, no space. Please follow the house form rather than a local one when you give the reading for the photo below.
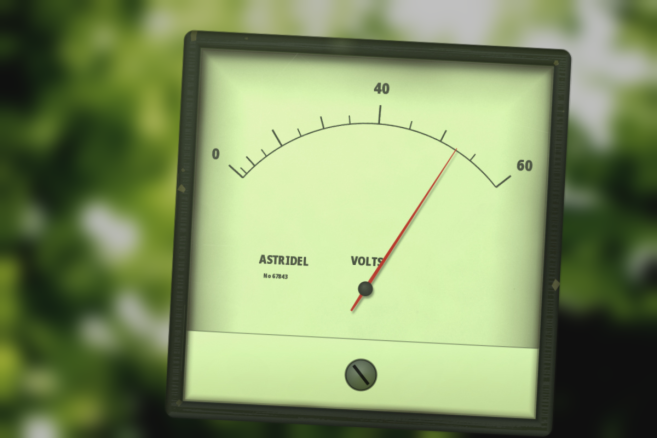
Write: 52.5V
